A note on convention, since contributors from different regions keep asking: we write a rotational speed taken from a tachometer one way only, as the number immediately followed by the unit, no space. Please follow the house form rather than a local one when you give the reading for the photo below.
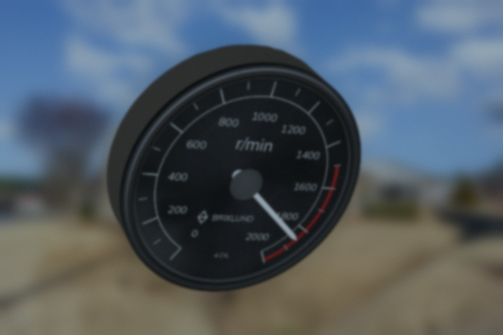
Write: 1850rpm
